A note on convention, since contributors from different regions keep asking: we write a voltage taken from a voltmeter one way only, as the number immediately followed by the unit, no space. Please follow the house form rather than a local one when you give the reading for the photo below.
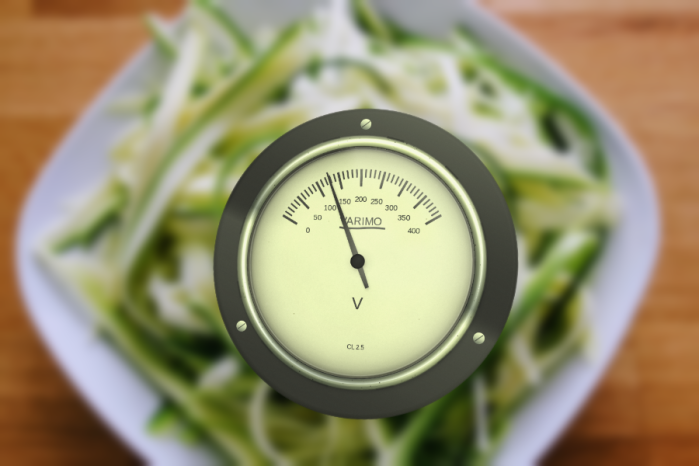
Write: 130V
